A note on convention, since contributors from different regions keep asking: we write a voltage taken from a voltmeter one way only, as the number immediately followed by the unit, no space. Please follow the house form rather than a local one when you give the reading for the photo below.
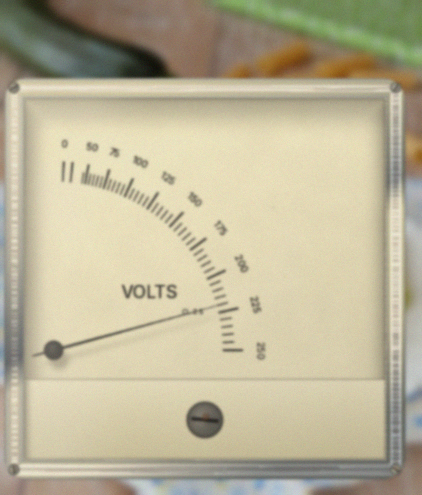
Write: 220V
